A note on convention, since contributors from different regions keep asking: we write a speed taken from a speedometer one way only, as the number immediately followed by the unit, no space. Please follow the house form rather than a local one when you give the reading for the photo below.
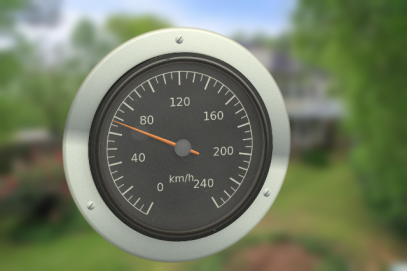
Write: 67.5km/h
